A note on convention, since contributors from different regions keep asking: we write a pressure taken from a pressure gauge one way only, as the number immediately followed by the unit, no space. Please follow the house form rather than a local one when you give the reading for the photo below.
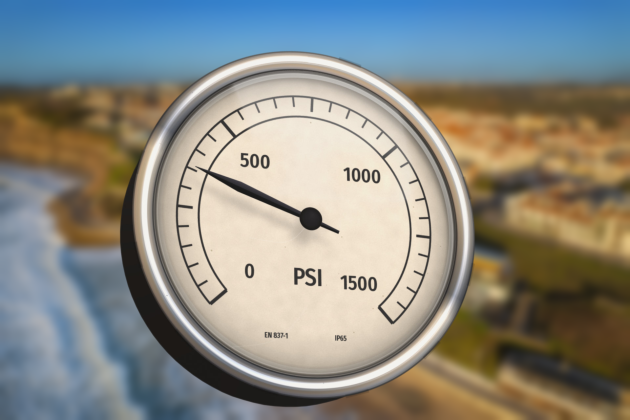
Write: 350psi
